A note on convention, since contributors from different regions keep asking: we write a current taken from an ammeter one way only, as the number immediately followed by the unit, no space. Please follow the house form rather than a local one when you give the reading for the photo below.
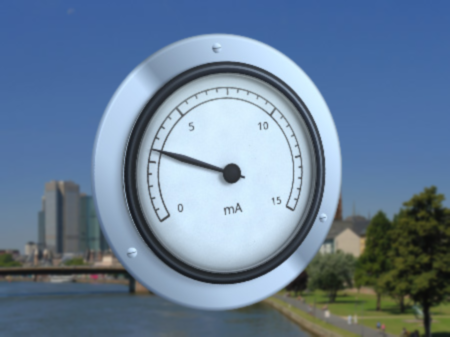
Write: 3mA
